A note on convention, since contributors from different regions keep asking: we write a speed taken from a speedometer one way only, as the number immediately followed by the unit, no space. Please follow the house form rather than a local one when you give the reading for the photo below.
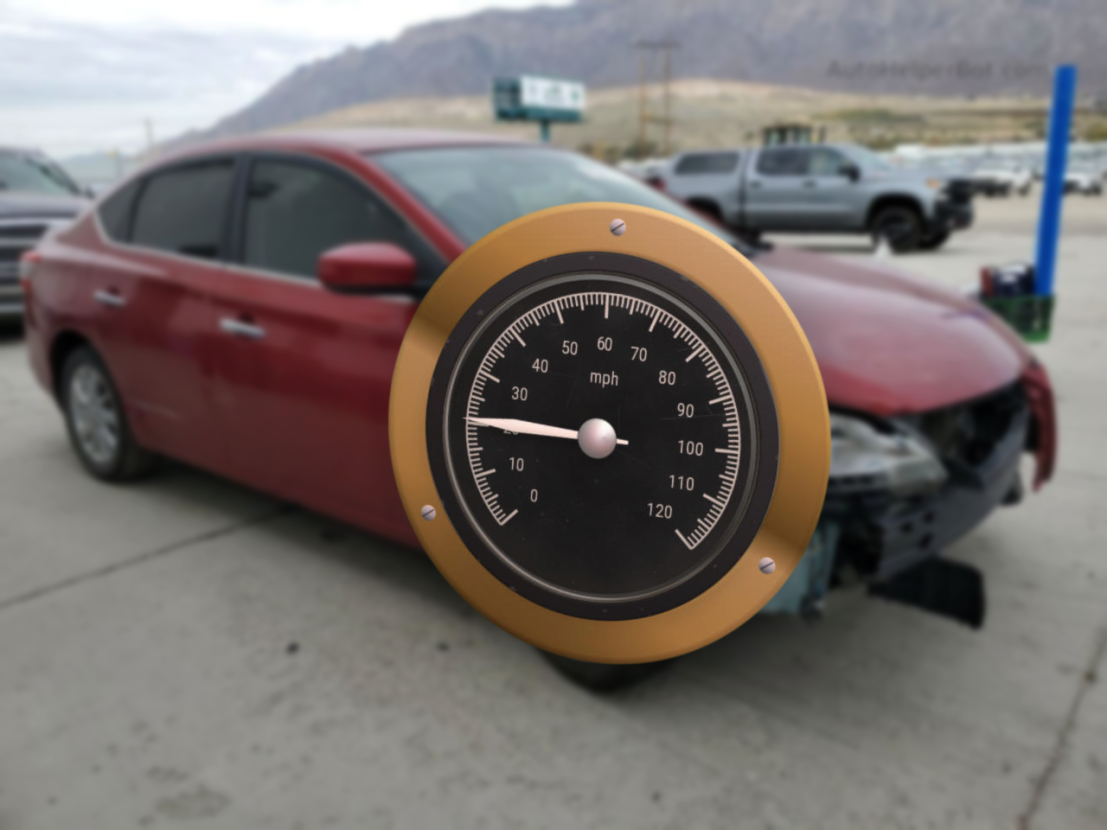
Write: 21mph
